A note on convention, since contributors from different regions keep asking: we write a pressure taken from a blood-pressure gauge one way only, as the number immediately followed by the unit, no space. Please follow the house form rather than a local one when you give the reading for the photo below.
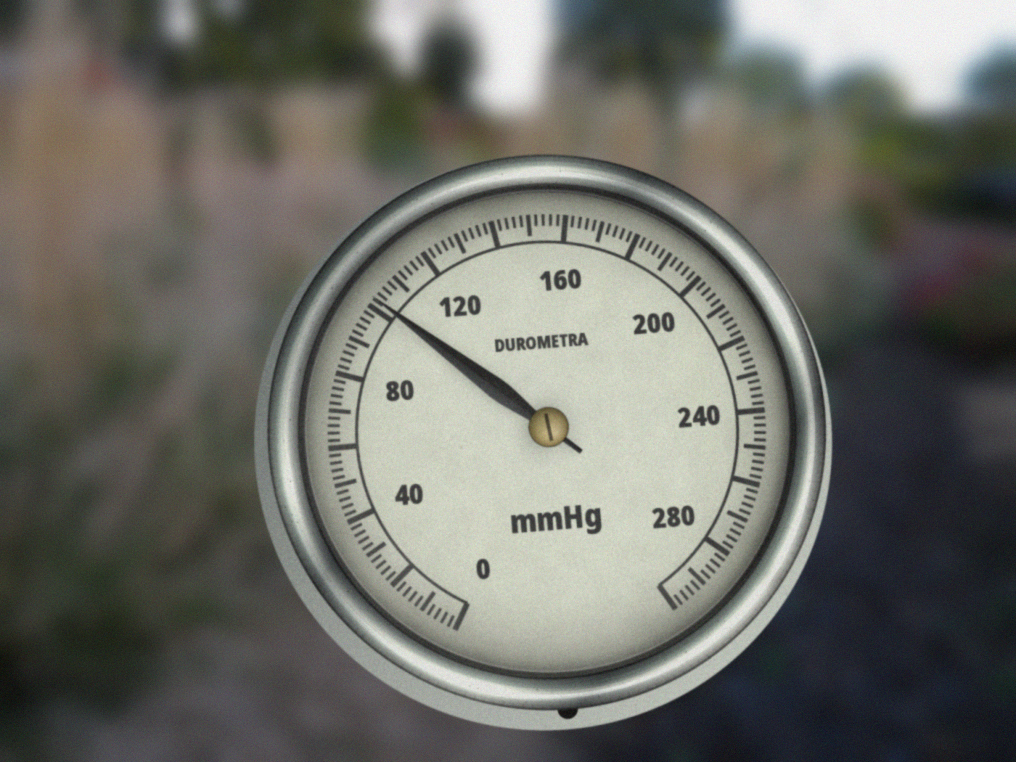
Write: 102mmHg
